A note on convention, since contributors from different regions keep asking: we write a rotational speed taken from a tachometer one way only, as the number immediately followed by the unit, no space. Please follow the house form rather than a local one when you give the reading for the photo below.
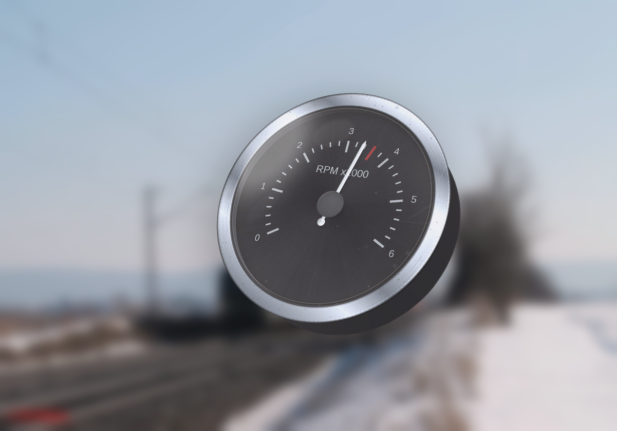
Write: 3400rpm
